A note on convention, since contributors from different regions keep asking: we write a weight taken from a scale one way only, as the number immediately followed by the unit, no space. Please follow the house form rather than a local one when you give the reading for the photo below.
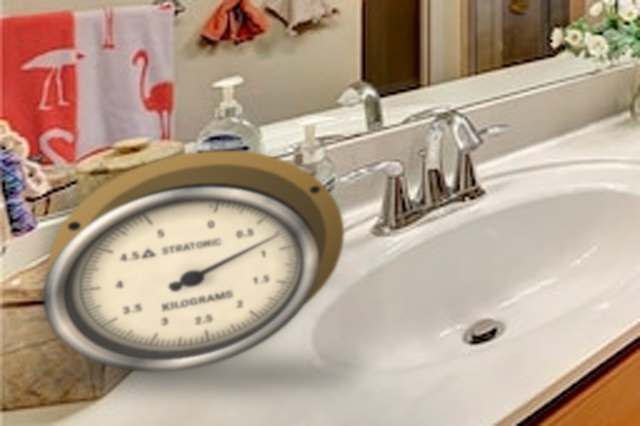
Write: 0.75kg
